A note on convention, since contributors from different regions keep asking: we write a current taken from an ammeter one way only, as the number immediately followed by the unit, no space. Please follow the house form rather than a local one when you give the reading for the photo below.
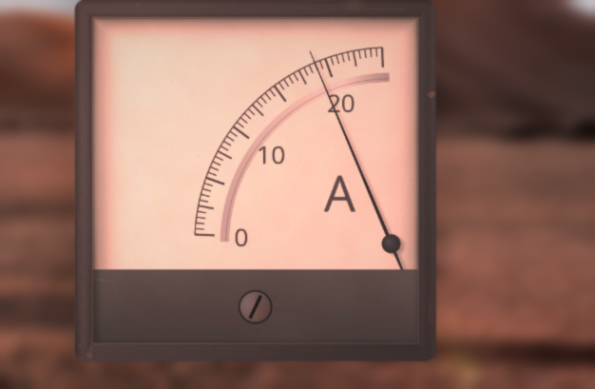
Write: 19A
